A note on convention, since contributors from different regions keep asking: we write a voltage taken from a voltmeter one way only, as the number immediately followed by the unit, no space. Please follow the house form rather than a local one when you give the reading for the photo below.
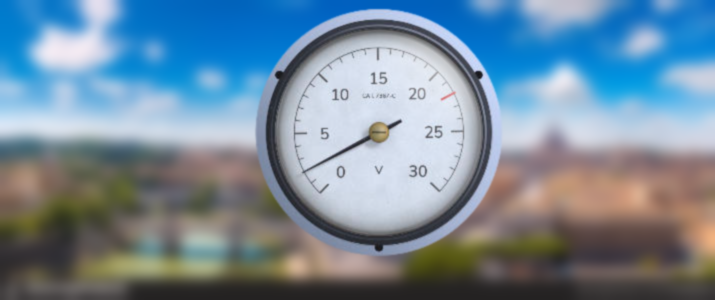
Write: 2V
